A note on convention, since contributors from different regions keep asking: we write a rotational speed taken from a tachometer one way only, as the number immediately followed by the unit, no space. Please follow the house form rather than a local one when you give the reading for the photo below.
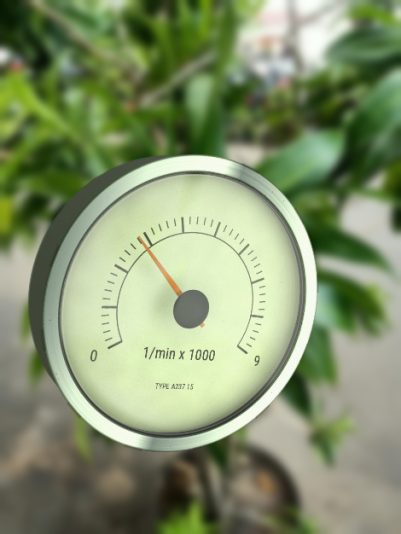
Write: 2800rpm
